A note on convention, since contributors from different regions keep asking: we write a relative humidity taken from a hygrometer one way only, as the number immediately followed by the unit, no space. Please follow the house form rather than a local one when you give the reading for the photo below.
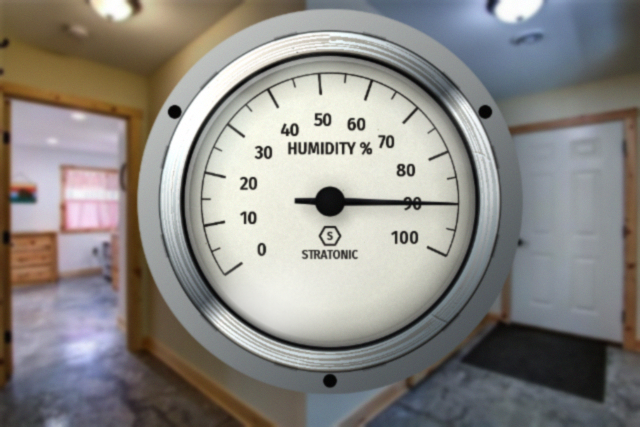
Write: 90%
